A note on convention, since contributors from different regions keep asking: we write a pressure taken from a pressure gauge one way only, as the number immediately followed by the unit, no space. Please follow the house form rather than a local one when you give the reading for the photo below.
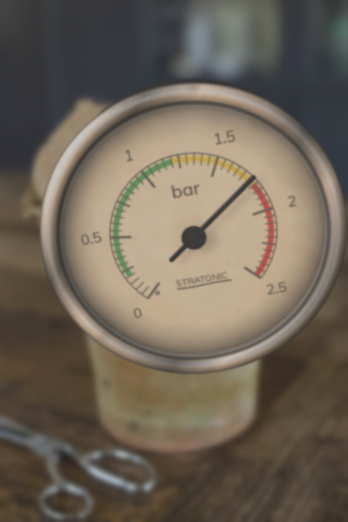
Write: 1.75bar
